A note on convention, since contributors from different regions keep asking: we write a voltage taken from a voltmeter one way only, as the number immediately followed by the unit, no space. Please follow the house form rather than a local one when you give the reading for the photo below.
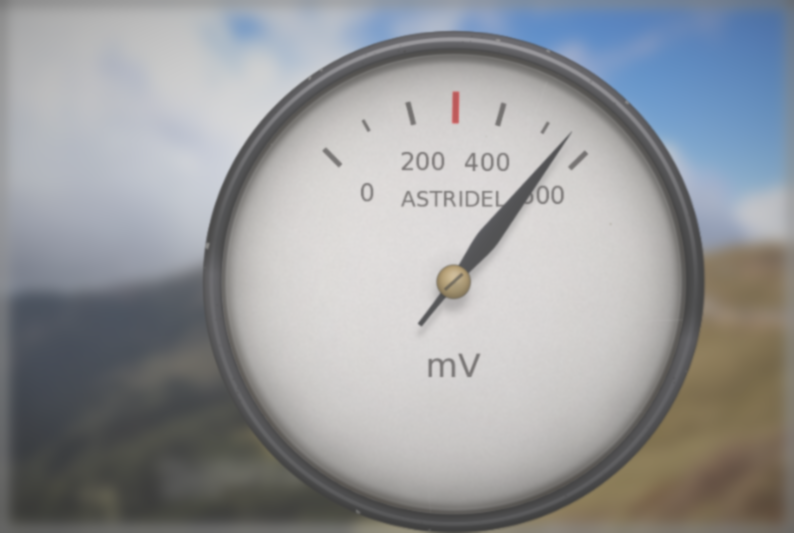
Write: 550mV
